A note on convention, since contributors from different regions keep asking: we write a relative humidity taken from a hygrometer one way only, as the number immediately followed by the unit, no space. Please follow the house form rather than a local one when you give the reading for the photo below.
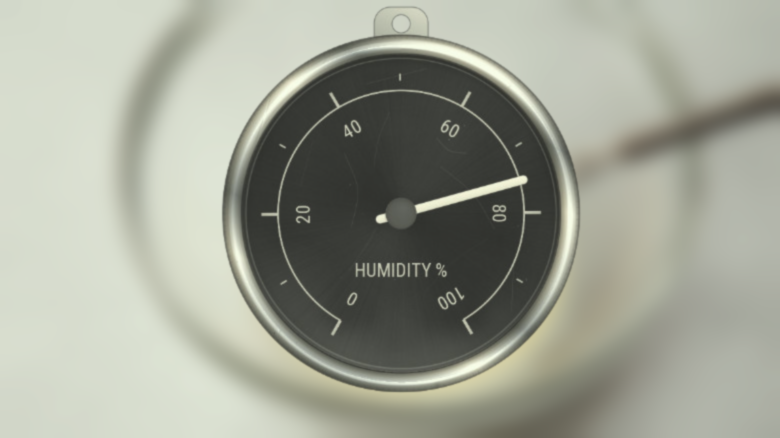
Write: 75%
